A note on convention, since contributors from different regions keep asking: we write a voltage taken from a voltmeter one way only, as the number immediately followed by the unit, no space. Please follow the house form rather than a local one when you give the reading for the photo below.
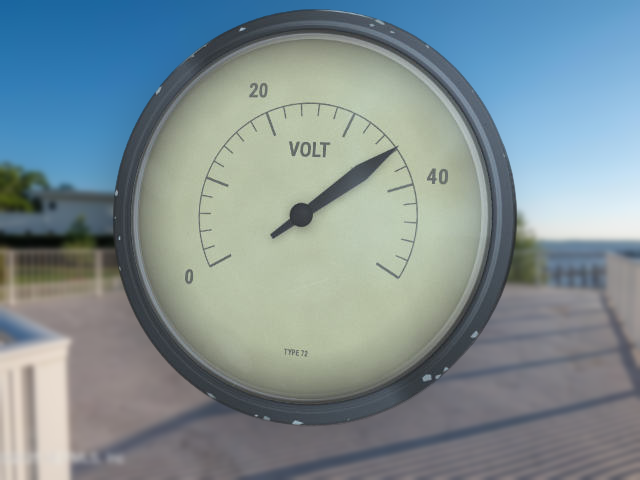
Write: 36V
